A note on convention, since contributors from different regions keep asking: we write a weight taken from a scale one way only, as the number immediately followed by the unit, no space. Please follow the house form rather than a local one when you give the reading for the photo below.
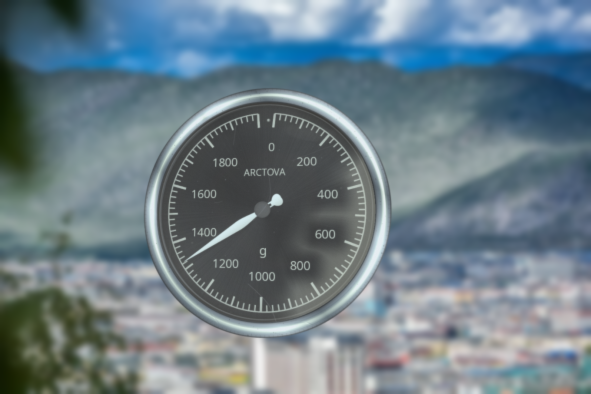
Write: 1320g
